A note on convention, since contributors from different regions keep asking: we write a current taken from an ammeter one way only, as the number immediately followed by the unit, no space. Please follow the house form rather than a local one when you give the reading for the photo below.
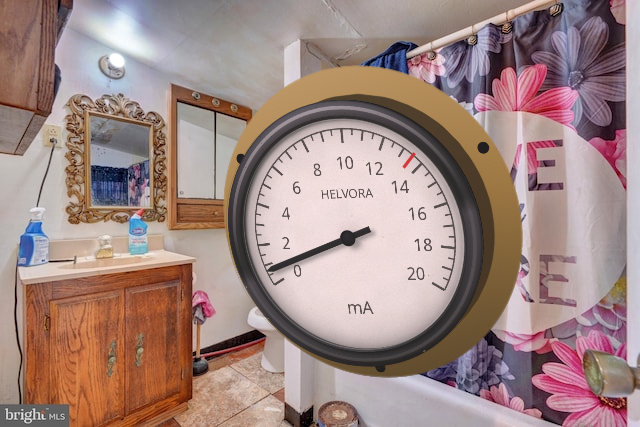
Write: 0.75mA
